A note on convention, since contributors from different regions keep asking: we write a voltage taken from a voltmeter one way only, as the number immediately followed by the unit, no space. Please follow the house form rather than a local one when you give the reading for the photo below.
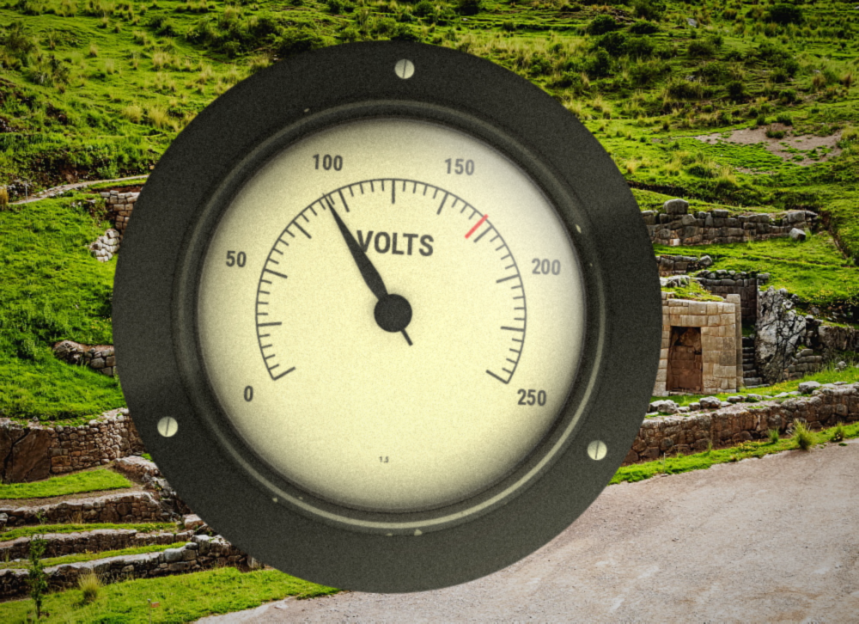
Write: 92.5V
